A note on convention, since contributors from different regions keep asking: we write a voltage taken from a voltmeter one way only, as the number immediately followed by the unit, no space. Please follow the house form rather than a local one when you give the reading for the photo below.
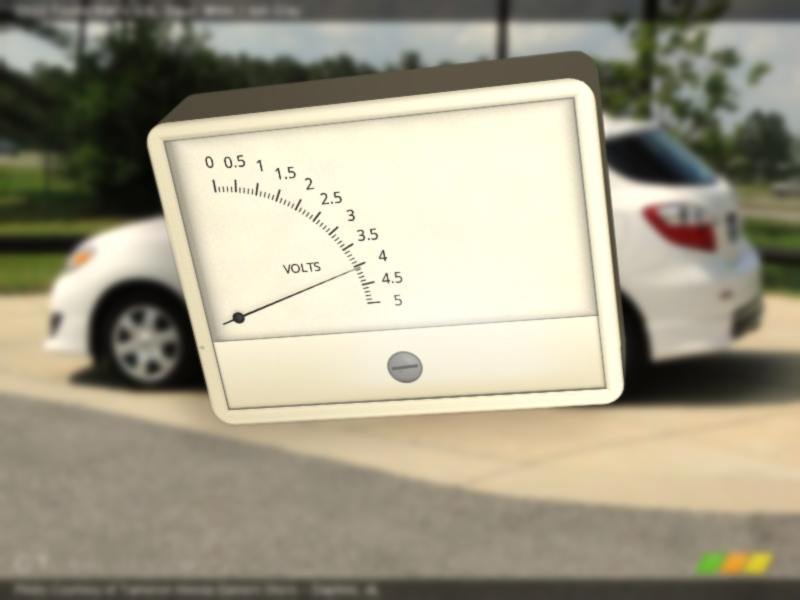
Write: 4V
